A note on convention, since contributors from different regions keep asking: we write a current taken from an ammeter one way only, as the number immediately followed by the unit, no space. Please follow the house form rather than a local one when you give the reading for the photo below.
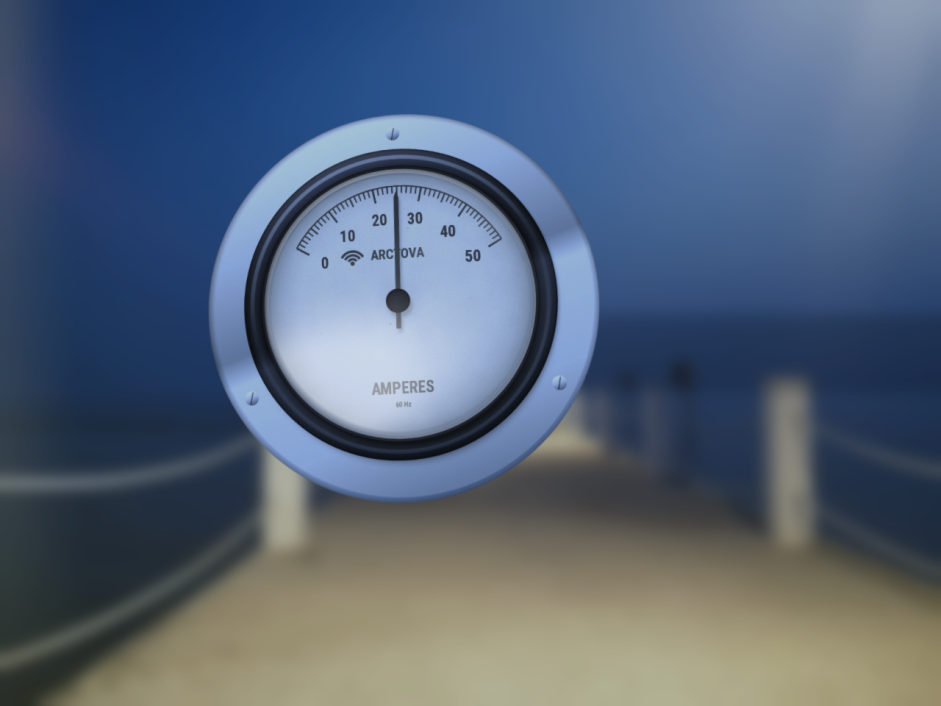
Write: 25A
